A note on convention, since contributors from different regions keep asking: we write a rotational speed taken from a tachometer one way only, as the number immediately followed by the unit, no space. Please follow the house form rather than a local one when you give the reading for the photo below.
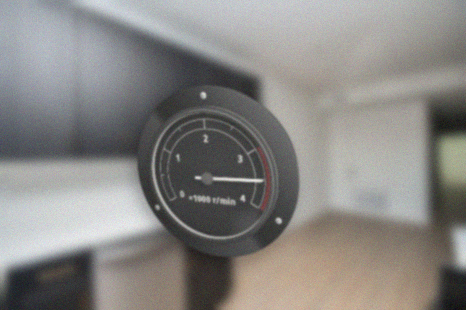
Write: 3500rpm
